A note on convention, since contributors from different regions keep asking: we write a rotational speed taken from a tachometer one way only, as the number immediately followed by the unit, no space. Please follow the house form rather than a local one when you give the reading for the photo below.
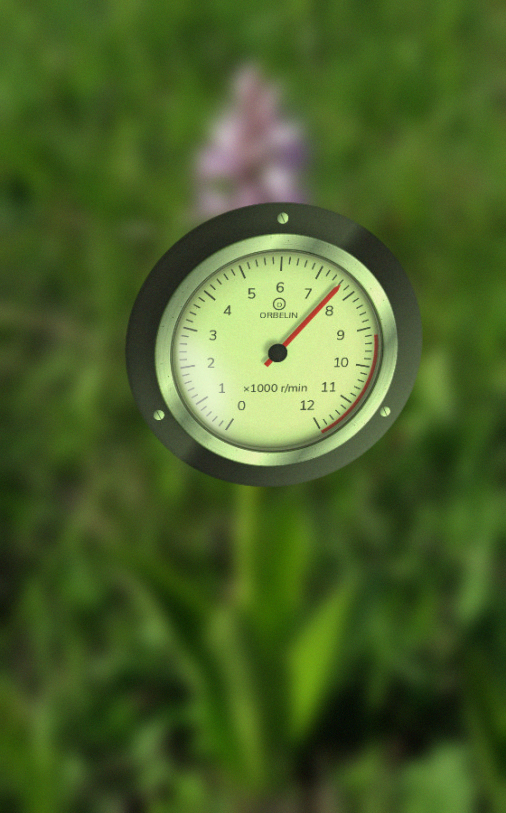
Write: 7600rpm
